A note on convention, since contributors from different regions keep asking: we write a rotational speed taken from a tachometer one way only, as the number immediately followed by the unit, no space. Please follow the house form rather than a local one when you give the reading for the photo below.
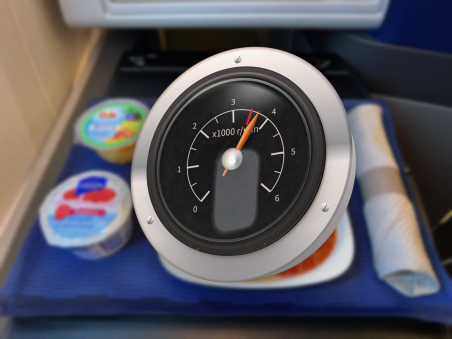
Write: 3750rpm
